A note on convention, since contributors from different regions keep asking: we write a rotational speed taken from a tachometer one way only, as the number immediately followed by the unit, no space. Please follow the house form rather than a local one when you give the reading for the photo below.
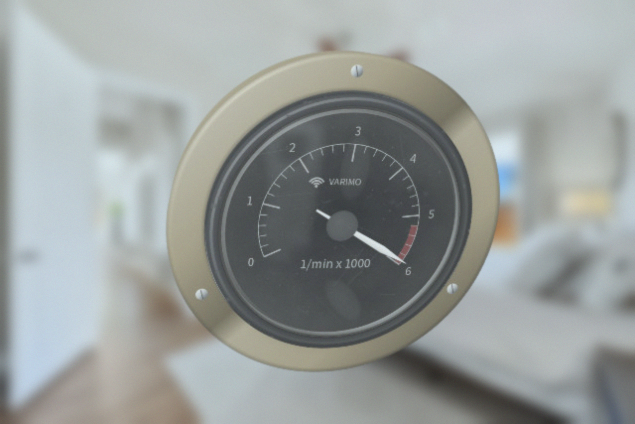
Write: 5900rpm
